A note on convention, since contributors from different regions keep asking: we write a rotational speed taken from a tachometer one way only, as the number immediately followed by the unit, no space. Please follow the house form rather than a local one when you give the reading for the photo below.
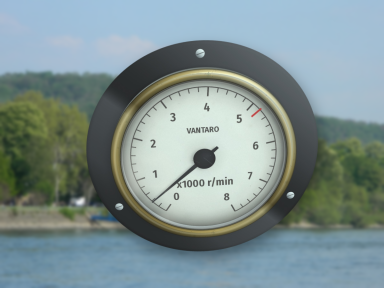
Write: 400rpm
